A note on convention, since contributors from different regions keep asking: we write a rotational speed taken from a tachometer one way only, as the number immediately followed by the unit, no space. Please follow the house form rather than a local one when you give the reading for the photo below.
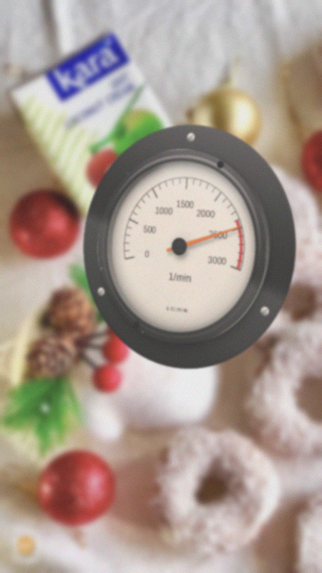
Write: 2500rpm
